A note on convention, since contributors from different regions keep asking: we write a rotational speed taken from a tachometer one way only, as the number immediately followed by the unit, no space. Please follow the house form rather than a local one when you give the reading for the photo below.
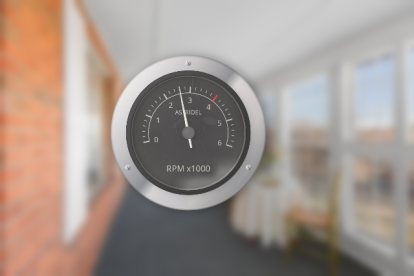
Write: 2600rpm
